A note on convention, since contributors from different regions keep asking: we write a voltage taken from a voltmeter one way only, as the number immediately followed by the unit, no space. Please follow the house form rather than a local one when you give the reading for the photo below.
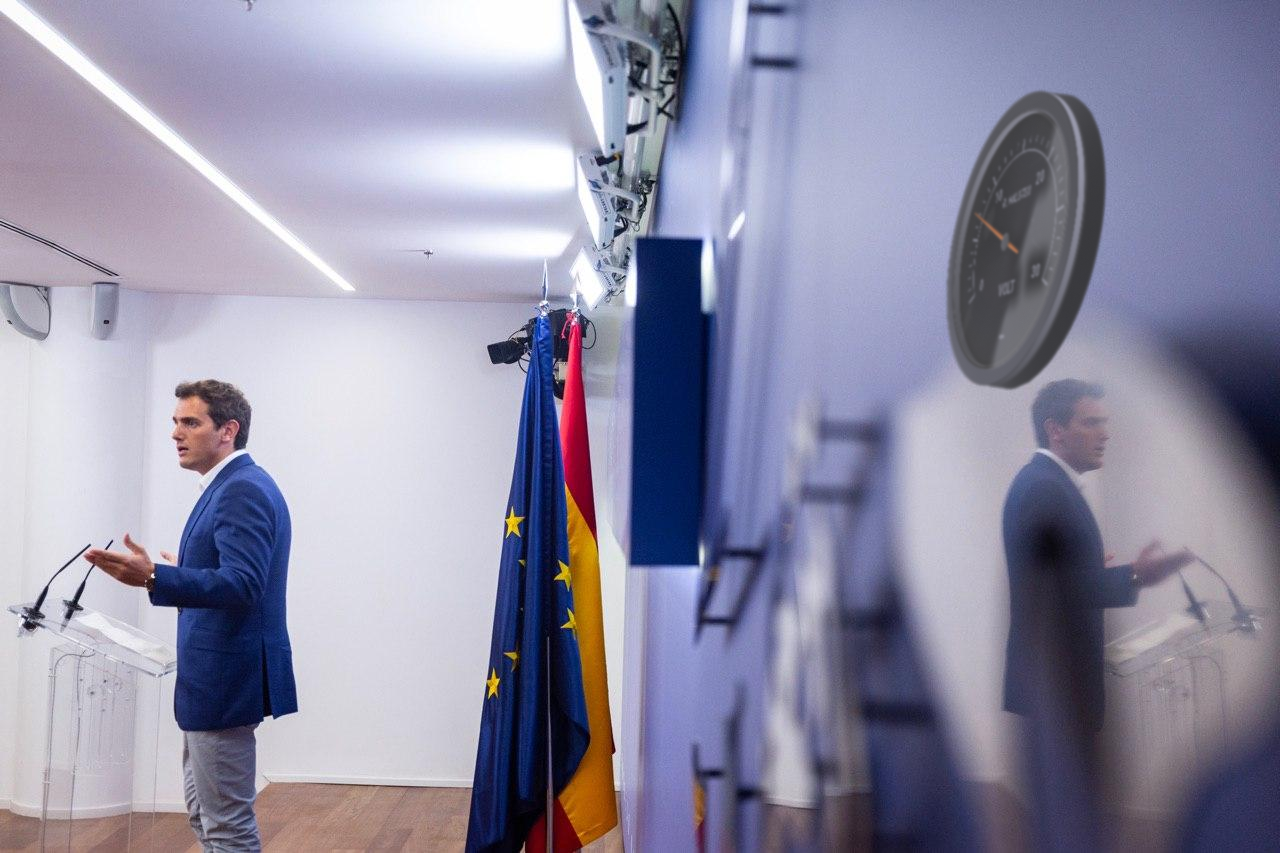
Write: 7V
